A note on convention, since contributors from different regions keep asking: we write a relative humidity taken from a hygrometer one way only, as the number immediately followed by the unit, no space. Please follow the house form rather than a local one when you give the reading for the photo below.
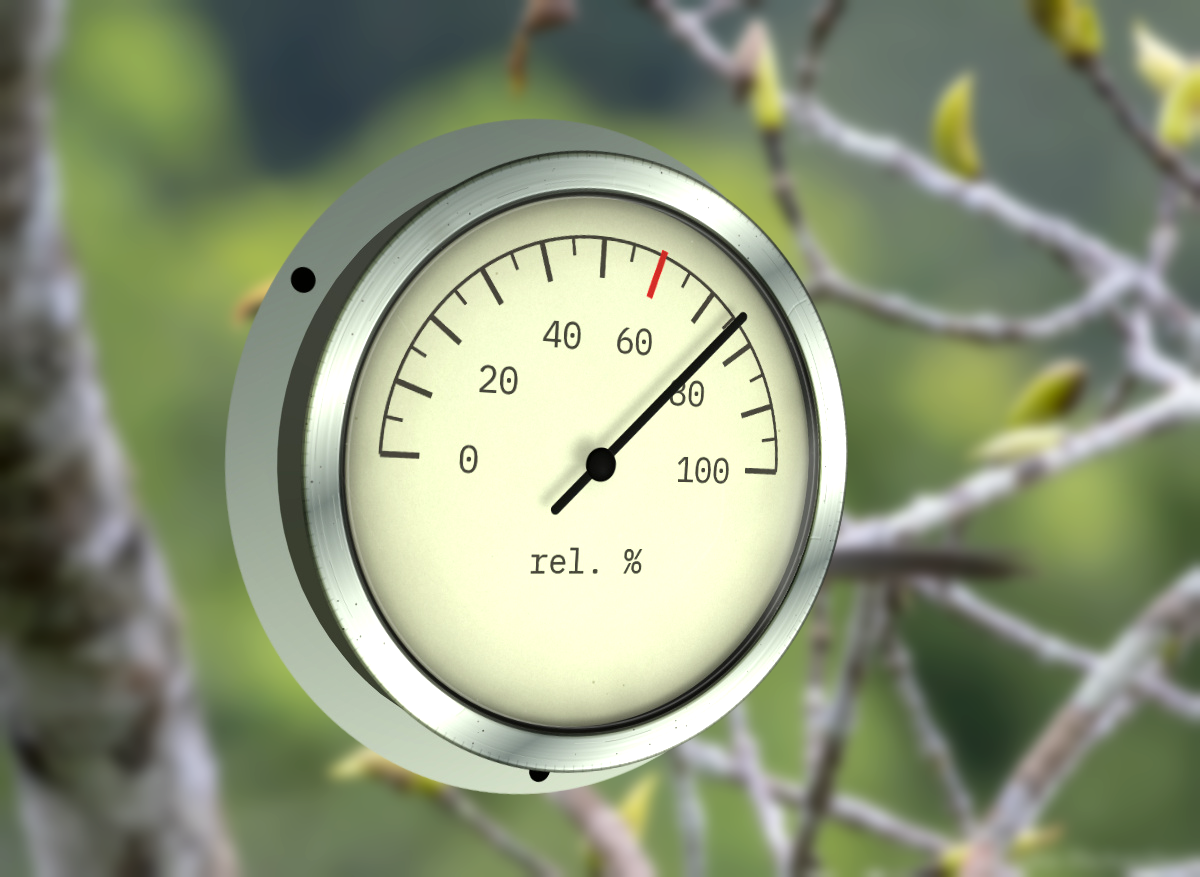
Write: 75%
